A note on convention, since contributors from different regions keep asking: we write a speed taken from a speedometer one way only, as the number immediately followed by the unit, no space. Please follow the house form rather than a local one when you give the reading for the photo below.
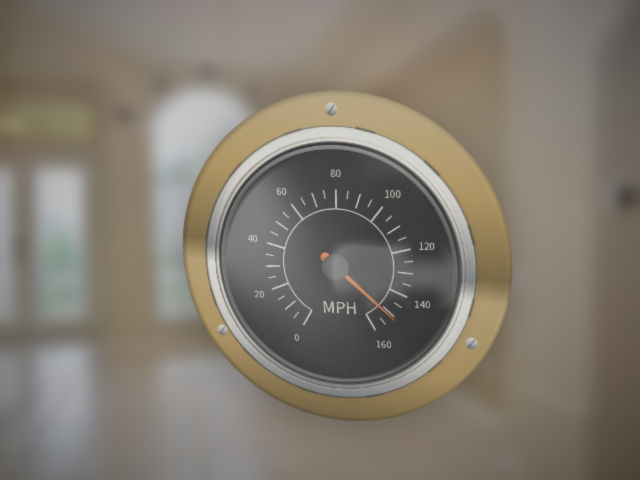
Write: 150mph
